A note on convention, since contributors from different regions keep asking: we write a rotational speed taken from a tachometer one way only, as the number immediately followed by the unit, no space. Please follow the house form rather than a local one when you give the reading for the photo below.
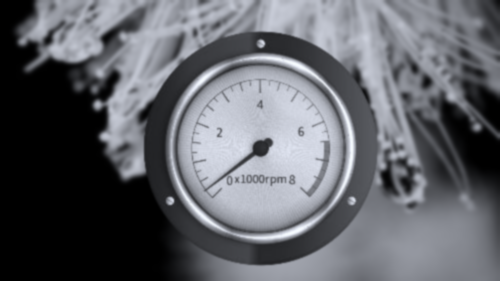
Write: 250rpm
